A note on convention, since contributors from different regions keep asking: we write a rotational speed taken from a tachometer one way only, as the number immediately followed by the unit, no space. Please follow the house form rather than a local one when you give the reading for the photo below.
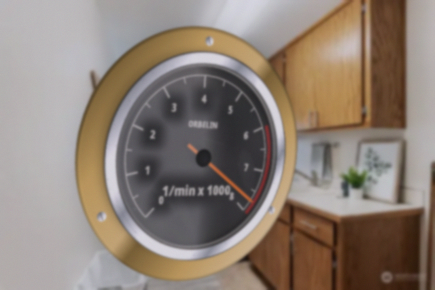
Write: 7750rpm
